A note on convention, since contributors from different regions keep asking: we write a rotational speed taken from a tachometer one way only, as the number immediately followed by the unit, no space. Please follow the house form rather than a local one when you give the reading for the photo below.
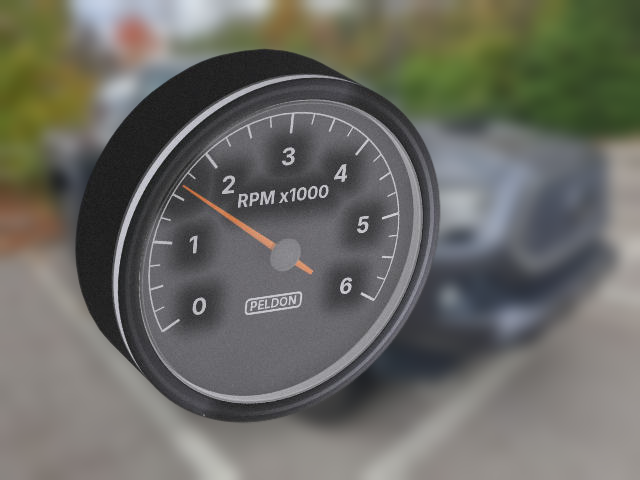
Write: 1625rpm
